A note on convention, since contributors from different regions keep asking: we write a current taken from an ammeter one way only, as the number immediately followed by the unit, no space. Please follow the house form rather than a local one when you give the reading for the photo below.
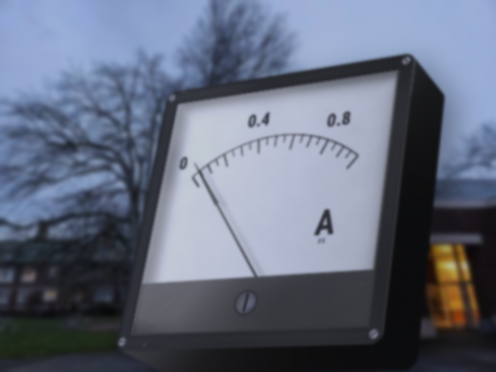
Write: 0.05A
